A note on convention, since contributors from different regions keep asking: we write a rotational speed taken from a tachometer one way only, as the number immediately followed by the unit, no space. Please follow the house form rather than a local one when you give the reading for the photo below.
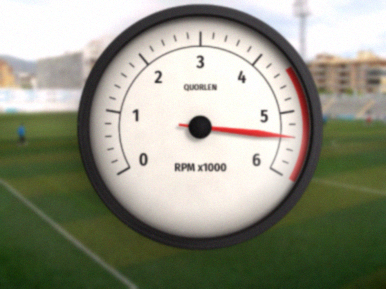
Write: 5400rpm
